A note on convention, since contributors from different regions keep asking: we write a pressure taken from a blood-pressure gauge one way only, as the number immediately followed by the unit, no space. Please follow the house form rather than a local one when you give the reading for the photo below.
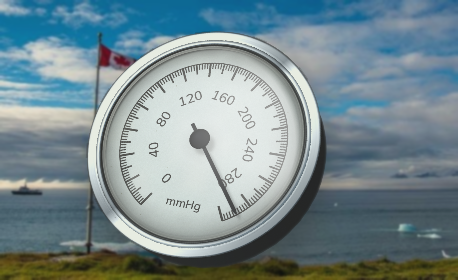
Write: 290mmHg
